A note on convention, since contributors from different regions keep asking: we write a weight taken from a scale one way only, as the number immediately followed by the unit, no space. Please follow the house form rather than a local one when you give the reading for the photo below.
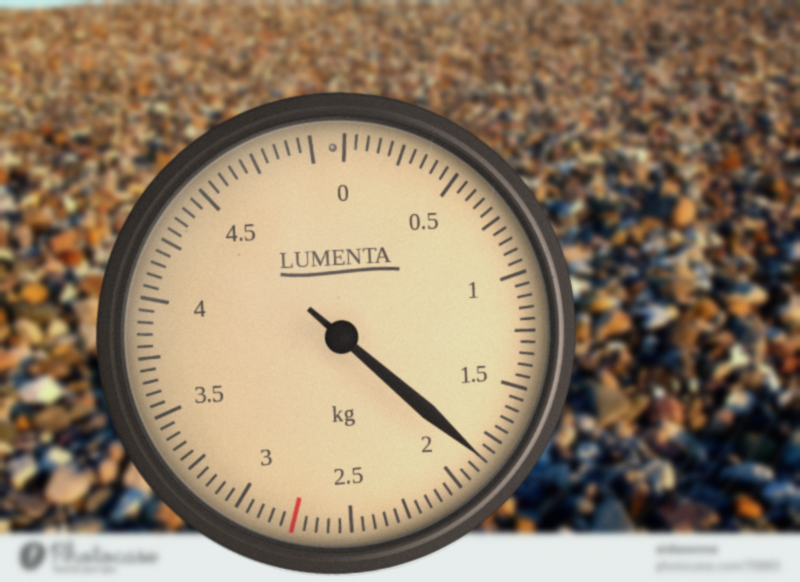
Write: 1.85kg
